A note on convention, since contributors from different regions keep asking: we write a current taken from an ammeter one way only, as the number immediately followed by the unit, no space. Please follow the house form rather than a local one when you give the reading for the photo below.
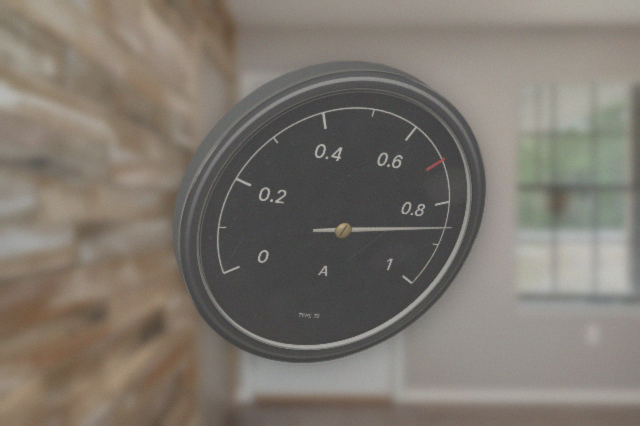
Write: 0.85A
